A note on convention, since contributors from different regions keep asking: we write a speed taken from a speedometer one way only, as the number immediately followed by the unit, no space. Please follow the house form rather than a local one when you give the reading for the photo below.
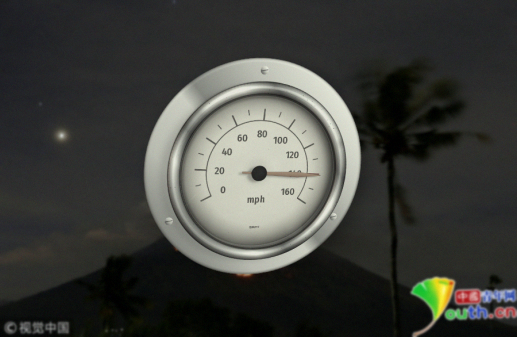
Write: 140mph
